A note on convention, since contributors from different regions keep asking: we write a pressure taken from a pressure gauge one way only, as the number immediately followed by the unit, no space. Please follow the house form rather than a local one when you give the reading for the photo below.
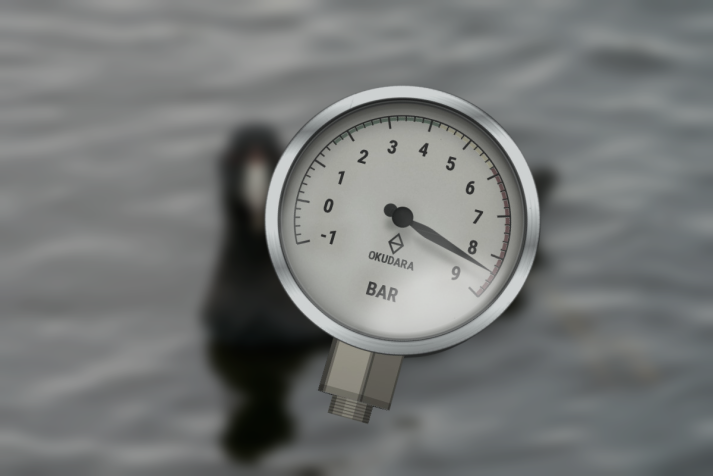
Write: 8.4bar
